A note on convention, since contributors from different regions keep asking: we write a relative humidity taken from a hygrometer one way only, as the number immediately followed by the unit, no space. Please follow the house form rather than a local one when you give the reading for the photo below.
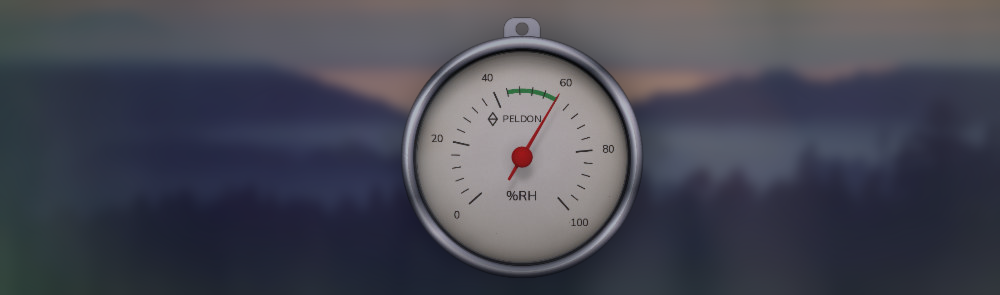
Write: 60%
